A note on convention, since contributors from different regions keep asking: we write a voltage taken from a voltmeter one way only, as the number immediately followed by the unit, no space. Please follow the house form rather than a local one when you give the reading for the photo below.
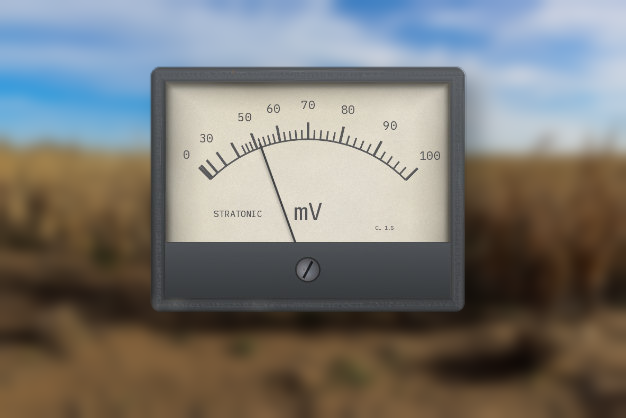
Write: 52mV
